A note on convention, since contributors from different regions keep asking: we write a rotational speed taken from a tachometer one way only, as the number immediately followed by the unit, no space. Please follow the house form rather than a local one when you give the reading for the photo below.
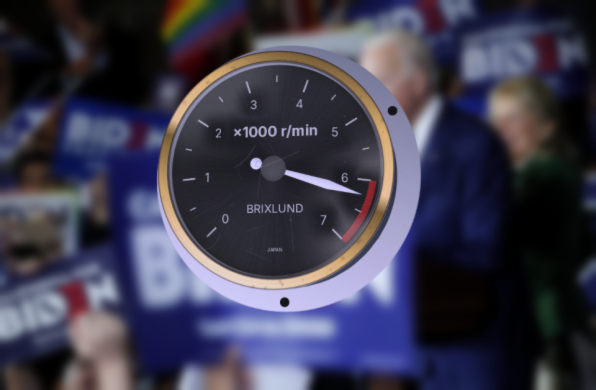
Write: 6250rpm
